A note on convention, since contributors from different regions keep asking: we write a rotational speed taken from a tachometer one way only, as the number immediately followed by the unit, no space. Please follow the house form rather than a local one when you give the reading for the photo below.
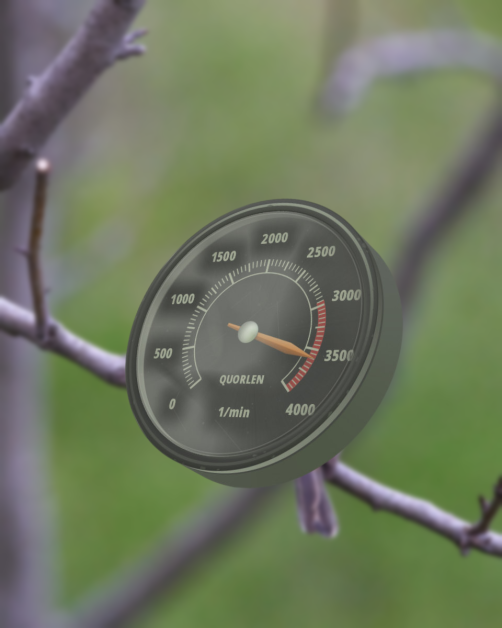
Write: 3600rpm
